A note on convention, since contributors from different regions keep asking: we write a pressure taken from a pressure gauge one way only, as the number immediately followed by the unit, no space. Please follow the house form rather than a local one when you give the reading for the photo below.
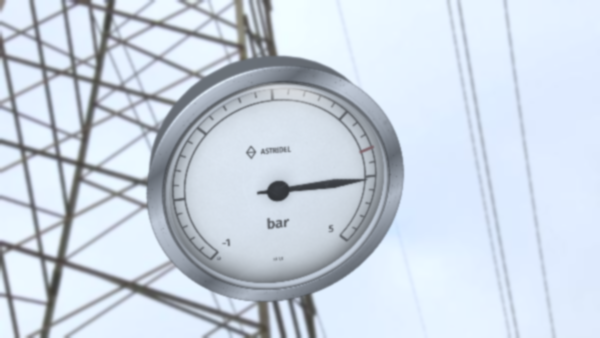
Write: 4bar
